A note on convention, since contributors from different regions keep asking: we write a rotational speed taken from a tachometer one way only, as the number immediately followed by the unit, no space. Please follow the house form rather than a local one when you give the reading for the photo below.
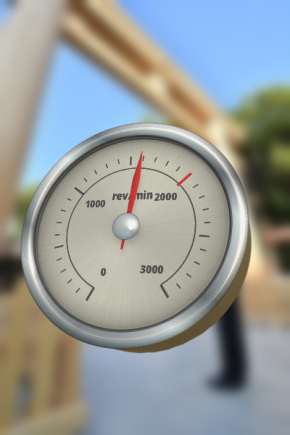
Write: 1600rpm
